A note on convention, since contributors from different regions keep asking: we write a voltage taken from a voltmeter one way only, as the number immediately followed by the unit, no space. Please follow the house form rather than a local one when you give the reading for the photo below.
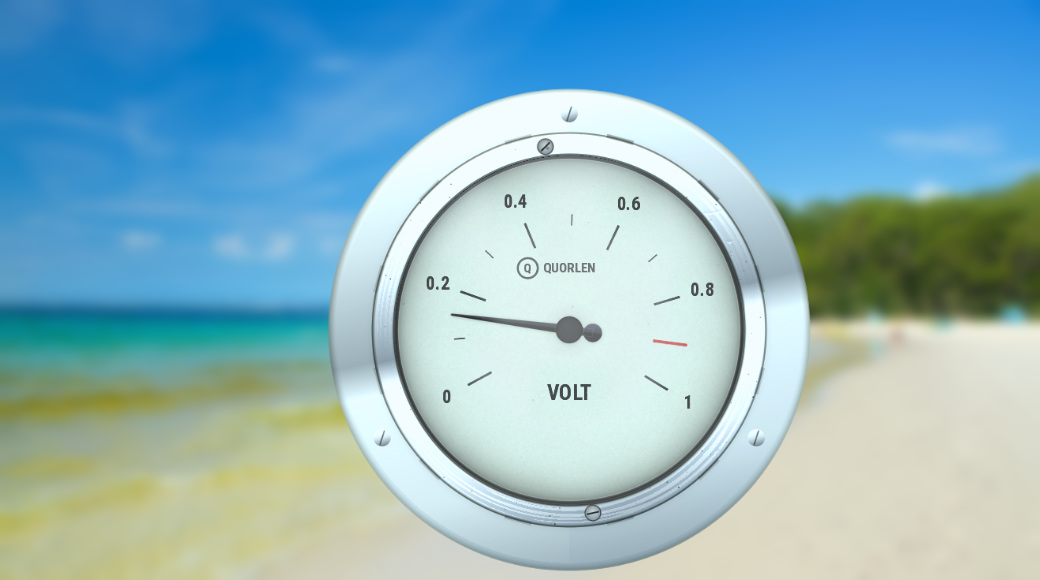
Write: 0.15V
